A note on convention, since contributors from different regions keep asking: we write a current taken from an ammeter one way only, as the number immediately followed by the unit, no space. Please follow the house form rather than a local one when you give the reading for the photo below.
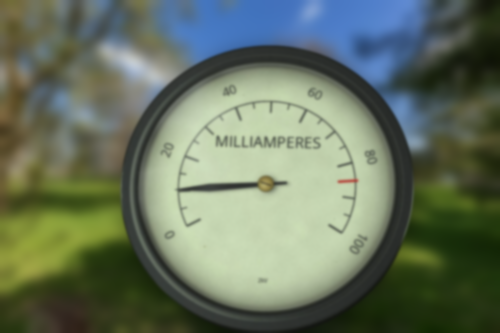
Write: 10mA
